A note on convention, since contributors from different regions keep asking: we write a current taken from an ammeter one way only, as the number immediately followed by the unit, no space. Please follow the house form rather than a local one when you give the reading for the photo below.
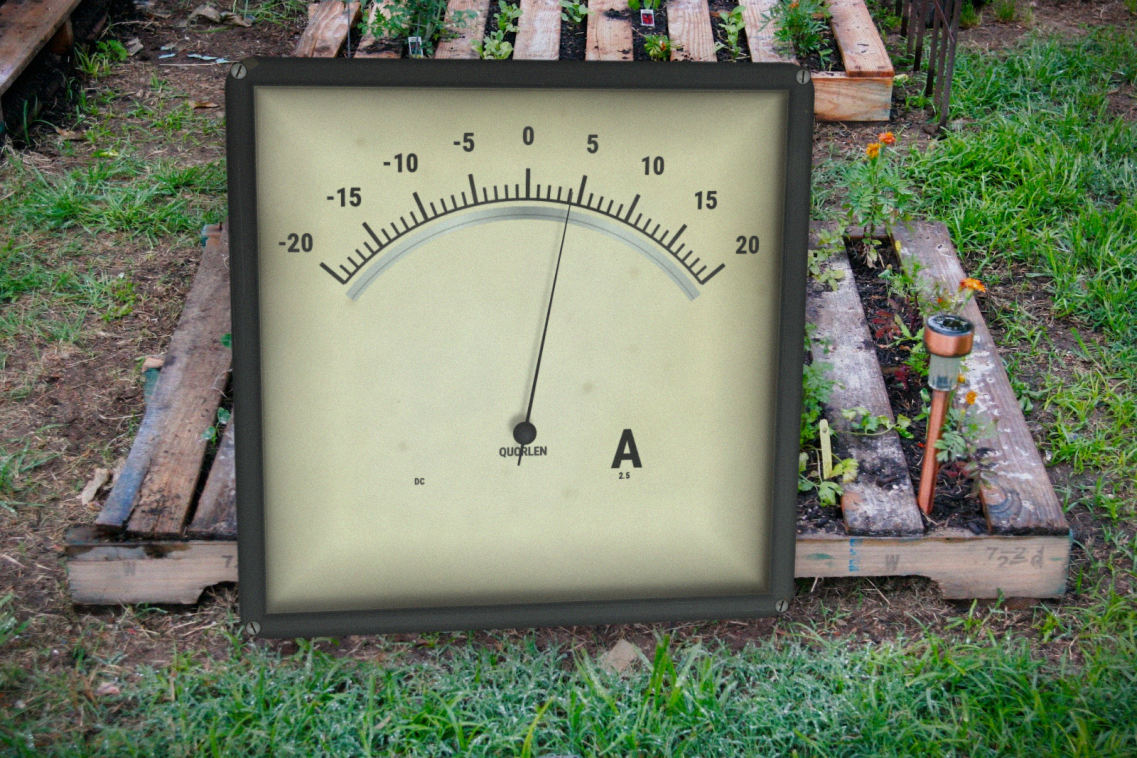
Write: 4A
